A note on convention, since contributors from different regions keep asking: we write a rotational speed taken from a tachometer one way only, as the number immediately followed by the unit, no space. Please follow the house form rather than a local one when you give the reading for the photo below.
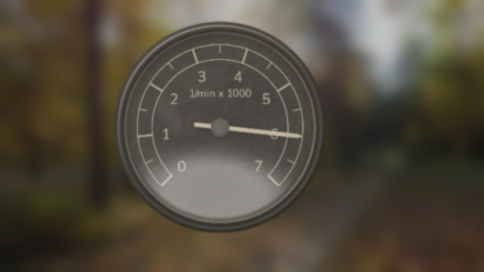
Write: 6000rpm
